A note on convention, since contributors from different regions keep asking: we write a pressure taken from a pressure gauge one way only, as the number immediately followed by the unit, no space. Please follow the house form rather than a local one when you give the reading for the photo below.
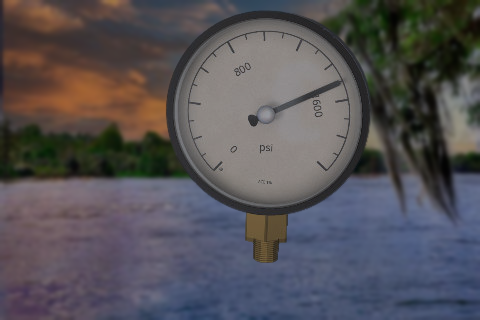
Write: 1500psi
